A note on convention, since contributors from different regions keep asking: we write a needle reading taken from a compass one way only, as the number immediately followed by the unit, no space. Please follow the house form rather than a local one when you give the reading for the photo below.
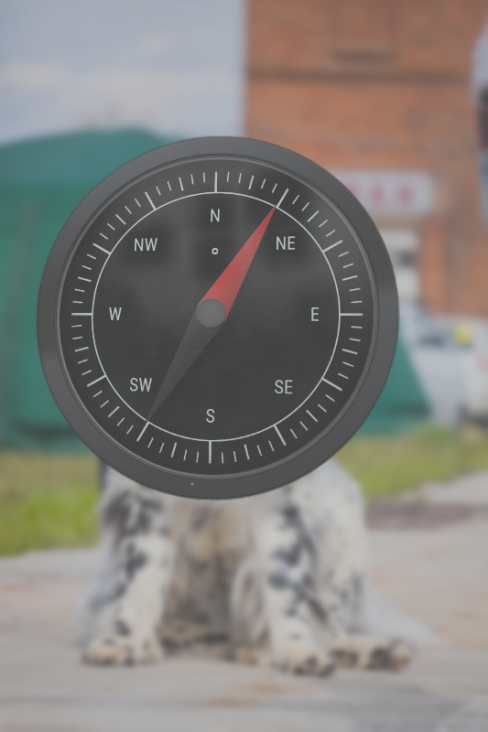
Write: 30°
